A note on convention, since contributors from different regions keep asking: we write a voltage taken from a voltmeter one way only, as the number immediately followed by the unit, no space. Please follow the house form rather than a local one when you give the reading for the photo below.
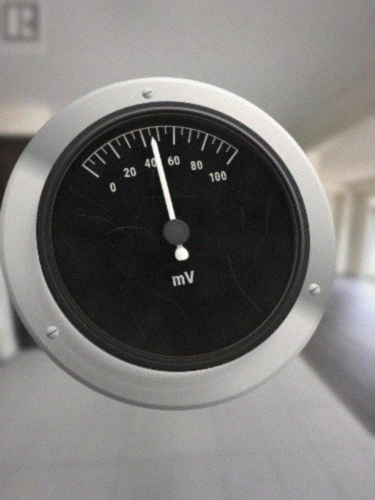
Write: 45mV
